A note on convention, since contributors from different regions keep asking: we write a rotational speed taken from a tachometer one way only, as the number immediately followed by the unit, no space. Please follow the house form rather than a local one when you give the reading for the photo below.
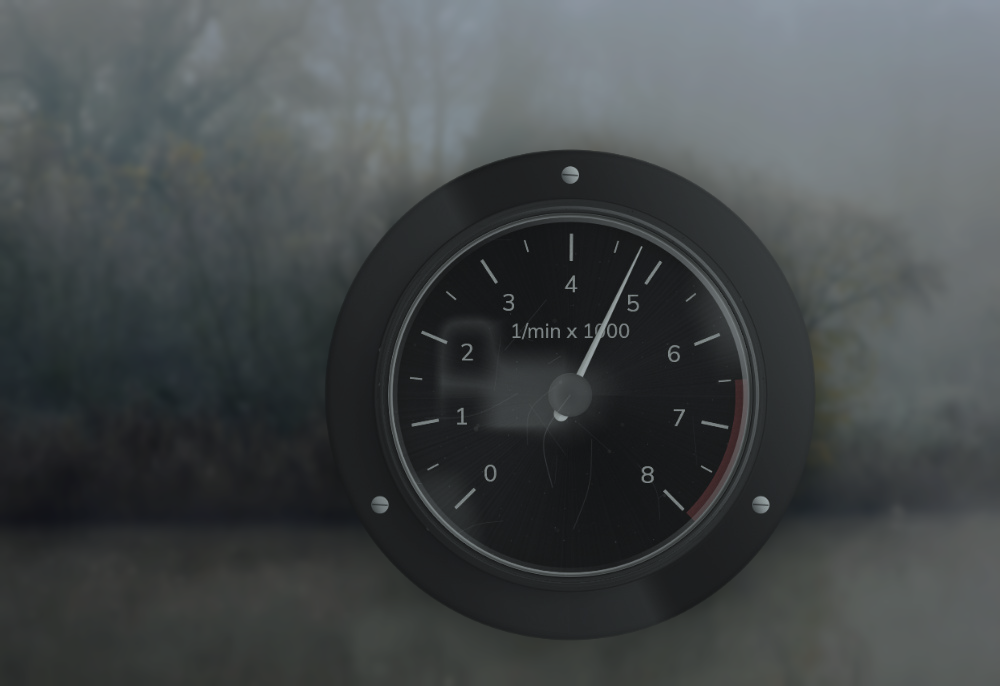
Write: 4750rpm
